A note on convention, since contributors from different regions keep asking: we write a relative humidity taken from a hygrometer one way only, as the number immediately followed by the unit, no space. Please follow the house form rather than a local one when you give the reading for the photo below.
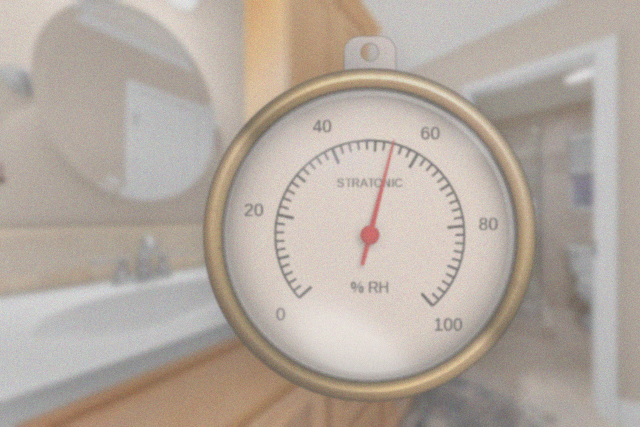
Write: 54%
